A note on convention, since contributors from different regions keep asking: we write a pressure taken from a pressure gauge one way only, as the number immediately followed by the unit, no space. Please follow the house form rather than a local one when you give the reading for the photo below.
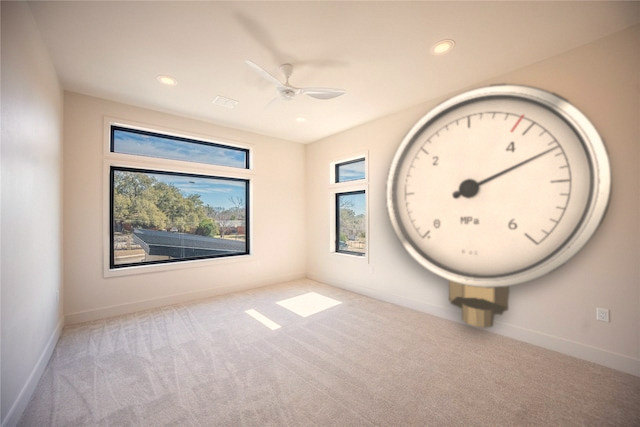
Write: 4.5MPa
